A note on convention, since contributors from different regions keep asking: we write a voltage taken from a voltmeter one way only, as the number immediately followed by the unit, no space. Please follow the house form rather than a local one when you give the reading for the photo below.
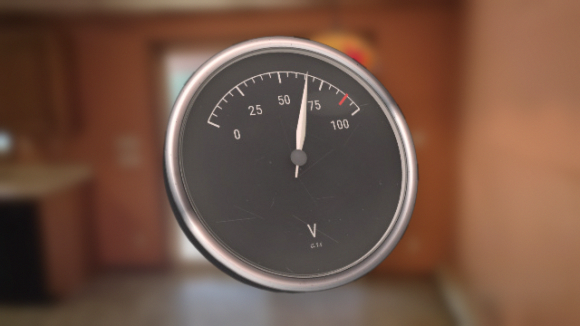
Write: 65V
